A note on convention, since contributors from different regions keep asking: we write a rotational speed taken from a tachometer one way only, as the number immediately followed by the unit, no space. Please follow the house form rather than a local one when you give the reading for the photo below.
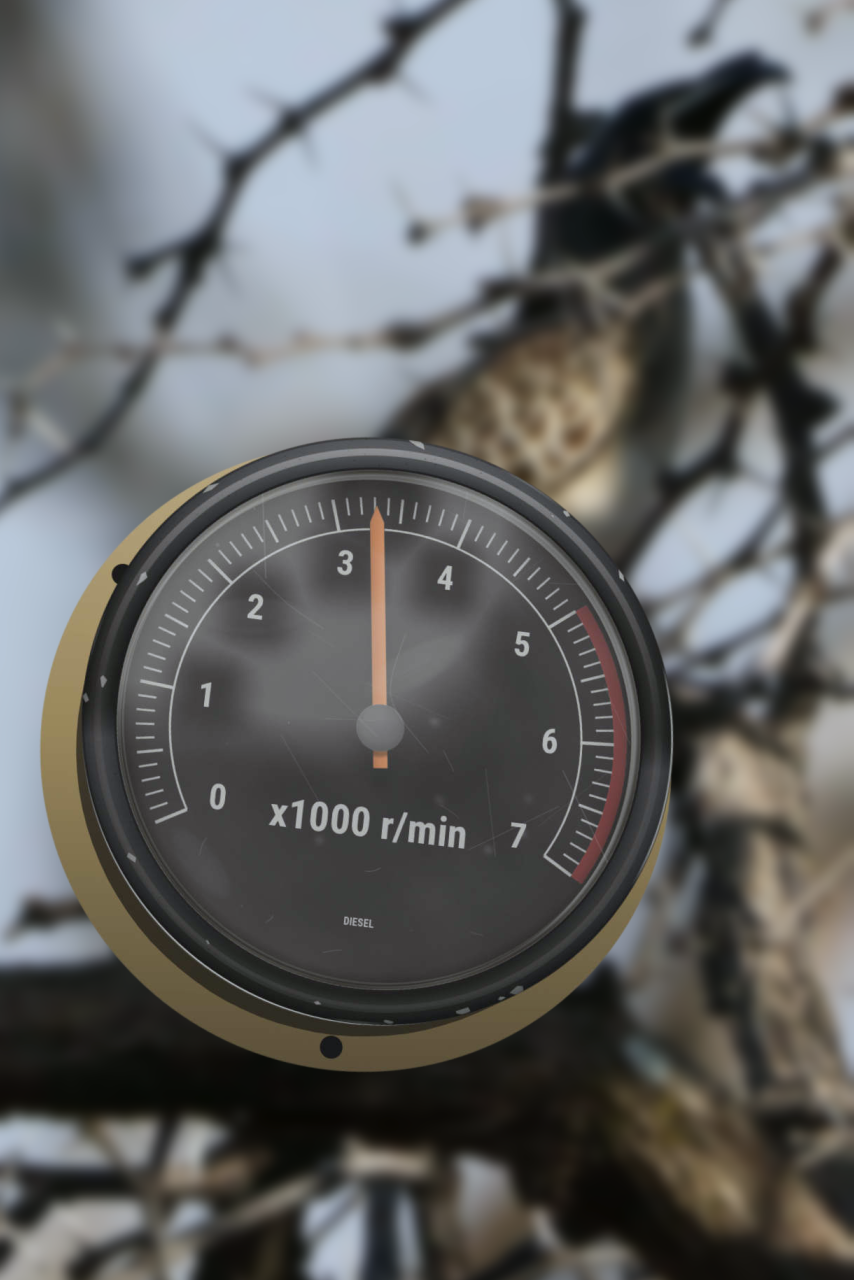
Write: 3300rpm
